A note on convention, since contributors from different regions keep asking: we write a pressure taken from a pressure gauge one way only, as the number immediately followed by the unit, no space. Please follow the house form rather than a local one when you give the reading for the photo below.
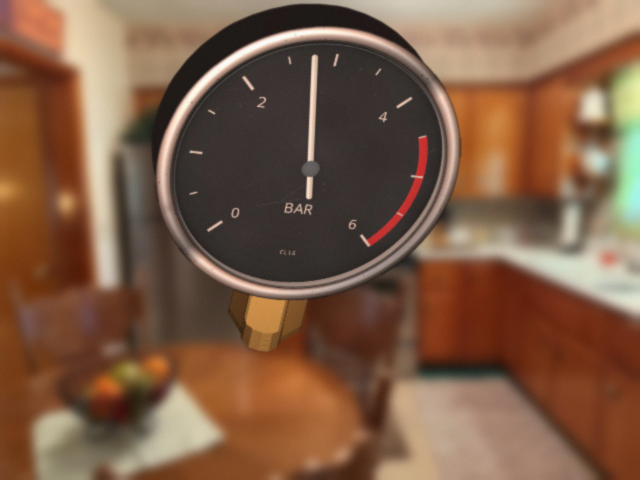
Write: 2.75bar
